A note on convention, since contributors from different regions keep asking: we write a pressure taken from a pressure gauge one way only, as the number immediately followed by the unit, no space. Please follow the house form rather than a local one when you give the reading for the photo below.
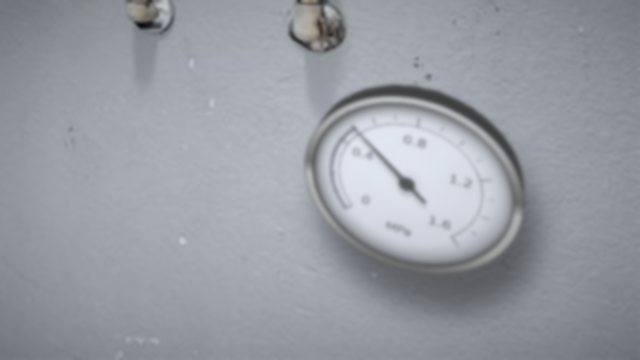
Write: 0.5MPa
